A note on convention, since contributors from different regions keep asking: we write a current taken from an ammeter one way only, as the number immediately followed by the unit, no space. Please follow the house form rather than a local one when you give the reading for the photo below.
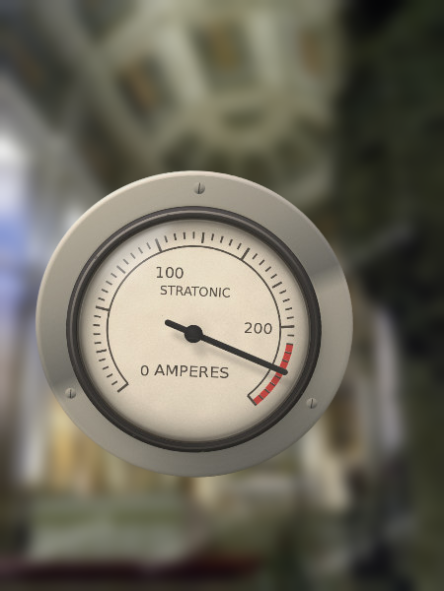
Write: 225A
